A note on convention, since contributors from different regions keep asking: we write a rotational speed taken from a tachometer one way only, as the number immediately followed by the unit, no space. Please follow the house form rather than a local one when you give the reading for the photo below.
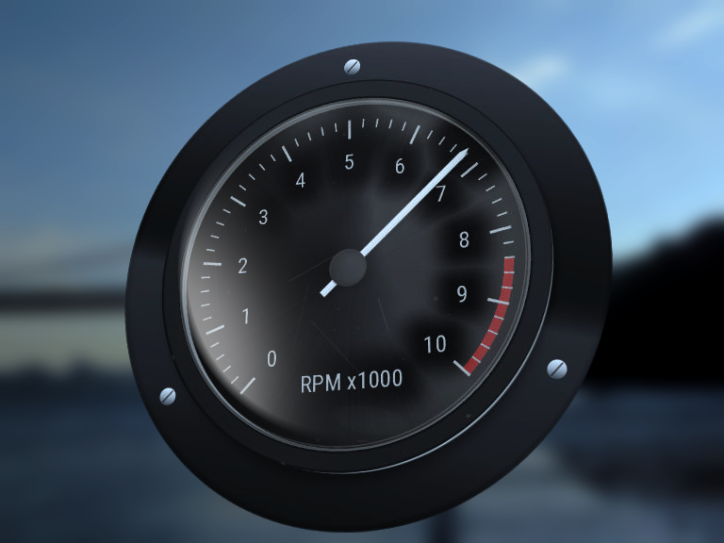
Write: 6800rpm
